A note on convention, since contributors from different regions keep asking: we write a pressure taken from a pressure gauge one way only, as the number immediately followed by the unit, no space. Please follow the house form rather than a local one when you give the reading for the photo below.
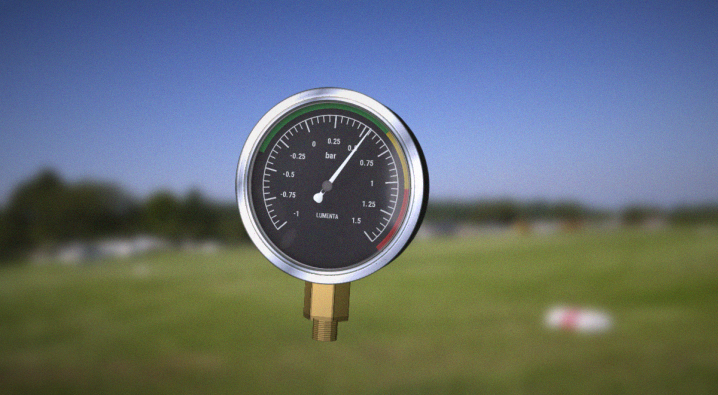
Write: 0.55bar
